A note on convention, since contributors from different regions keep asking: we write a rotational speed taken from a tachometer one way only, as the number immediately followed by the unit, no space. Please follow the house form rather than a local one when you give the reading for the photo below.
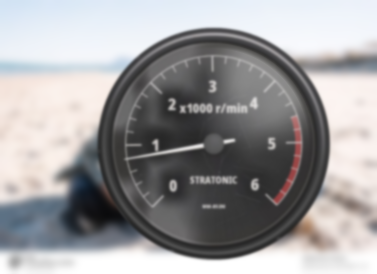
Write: 800rpm
